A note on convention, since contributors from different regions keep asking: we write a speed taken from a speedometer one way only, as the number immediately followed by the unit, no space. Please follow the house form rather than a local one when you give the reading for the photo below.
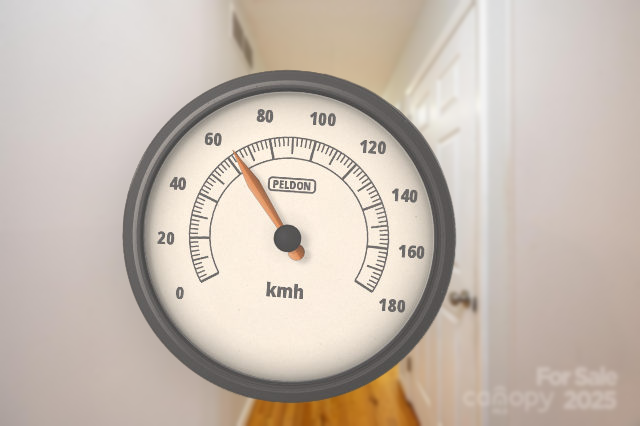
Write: 64km/h
